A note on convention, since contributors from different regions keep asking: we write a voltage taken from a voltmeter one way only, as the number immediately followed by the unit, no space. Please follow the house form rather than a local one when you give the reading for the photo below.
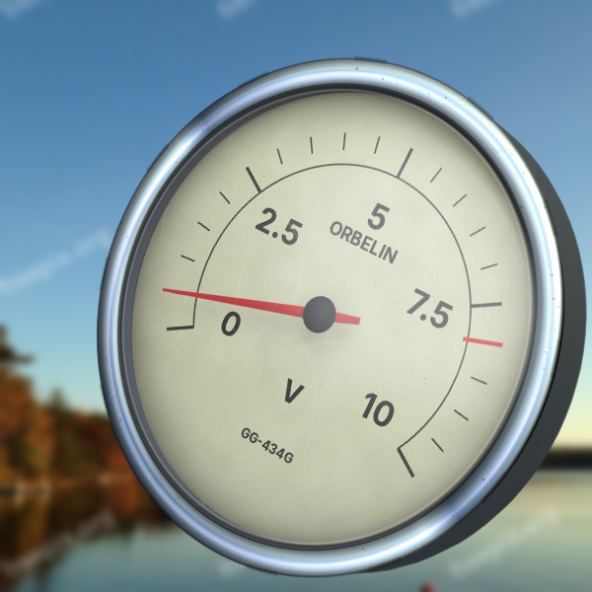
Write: 0.5V
